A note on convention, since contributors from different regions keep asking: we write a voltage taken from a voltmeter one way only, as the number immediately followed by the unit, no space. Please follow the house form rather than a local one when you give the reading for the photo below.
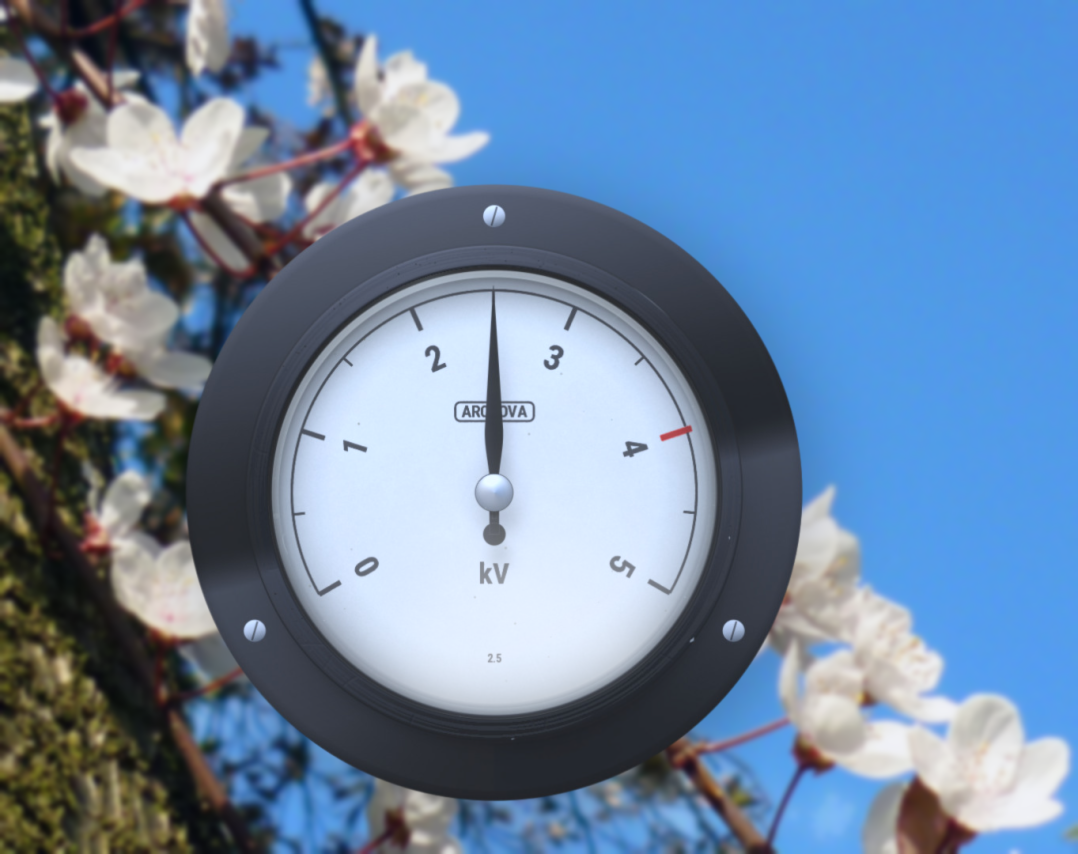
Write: 2.5kV
